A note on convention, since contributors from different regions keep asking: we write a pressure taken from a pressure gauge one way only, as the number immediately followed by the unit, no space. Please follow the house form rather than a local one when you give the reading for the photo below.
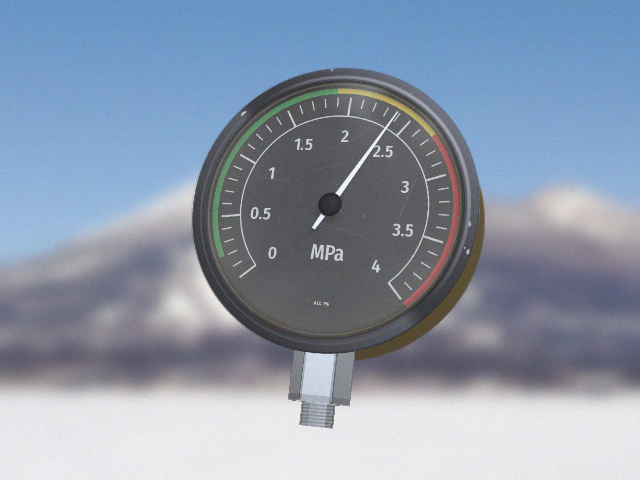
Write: 2.4MPa
